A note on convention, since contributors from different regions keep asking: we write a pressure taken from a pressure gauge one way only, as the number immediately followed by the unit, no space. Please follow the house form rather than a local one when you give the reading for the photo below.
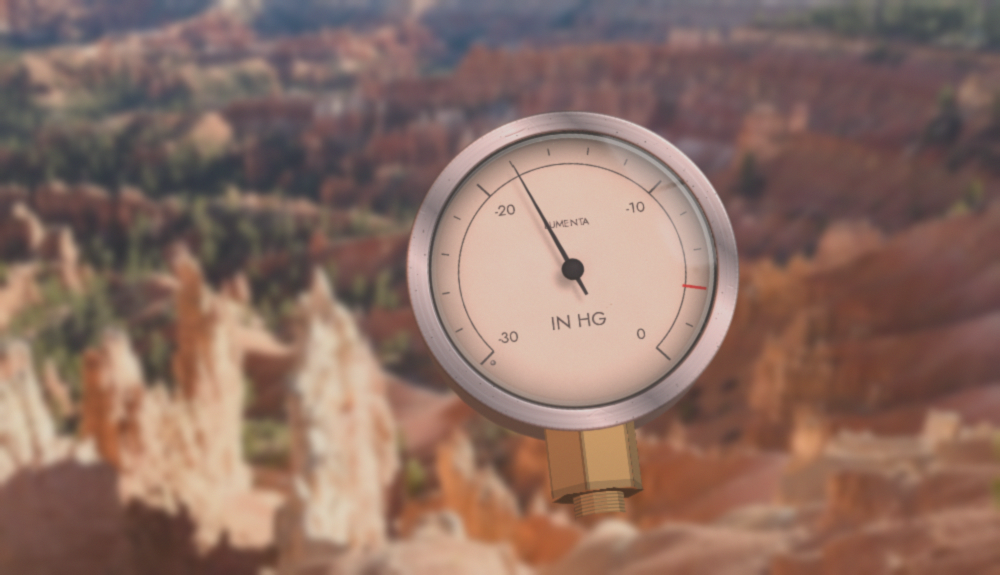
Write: -18inHg
